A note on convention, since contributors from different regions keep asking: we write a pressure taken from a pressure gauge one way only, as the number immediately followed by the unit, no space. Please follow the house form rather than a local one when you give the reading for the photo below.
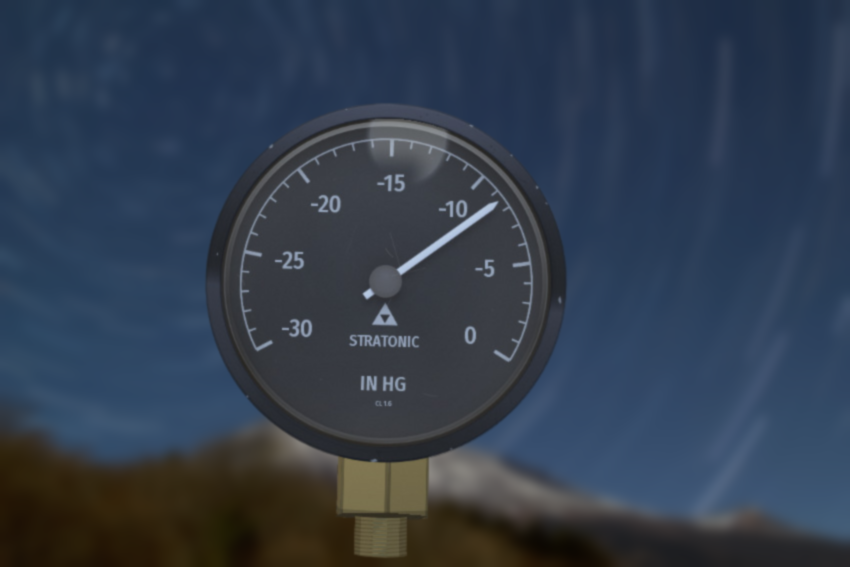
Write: -8.5inHg
